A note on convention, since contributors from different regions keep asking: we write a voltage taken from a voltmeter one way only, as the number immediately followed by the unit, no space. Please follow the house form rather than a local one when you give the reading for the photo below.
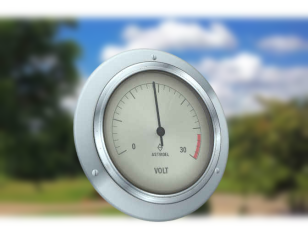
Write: 14V
